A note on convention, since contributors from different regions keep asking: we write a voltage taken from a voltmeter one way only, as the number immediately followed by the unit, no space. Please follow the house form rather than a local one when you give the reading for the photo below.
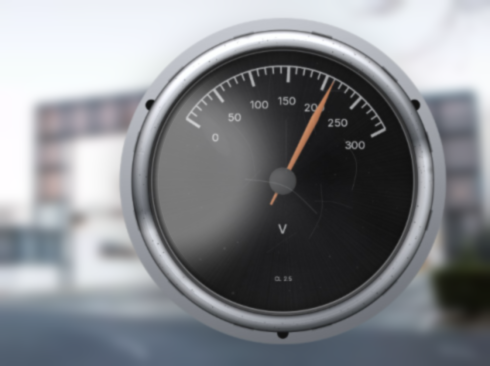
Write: 210V
